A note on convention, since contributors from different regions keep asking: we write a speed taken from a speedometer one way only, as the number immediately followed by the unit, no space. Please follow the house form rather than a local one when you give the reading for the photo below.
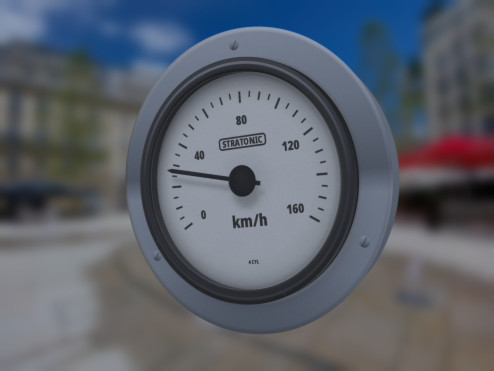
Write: 27.5km/h
